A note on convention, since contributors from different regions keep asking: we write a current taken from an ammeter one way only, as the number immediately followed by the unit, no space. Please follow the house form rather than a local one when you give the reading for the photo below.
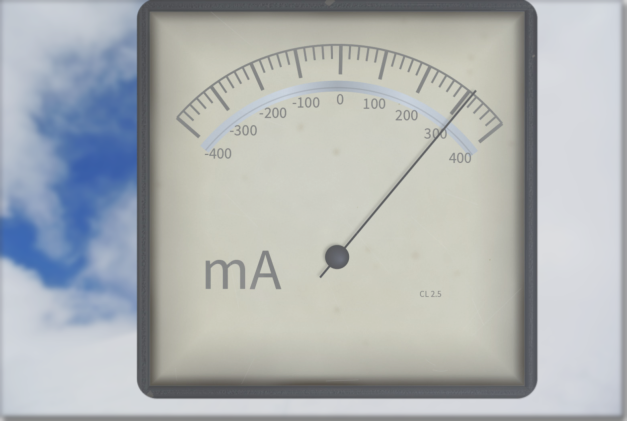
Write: 310mA
